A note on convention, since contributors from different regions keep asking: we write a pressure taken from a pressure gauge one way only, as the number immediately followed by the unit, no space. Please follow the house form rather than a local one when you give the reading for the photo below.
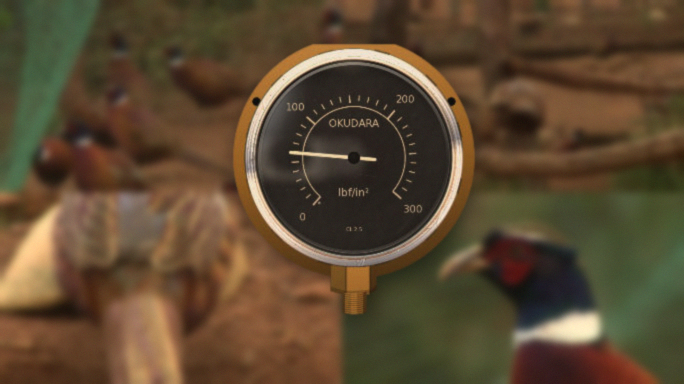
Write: 60psi
